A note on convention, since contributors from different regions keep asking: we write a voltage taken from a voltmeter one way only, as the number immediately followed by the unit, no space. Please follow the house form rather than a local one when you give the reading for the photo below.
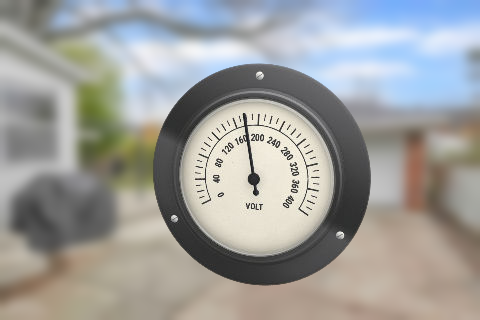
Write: 180V
